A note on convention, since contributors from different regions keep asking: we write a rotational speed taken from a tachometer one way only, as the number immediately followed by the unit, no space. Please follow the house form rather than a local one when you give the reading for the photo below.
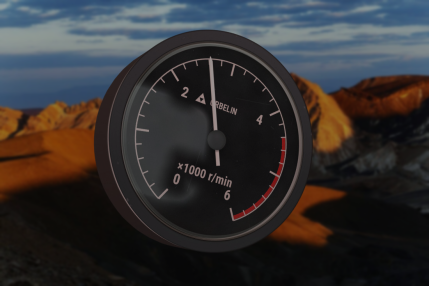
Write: 2600rpm
